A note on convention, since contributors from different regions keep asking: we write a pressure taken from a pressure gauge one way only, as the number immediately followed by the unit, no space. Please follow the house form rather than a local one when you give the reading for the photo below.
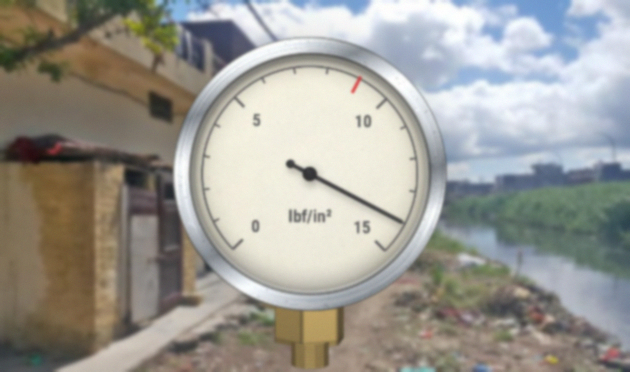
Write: 14psi
